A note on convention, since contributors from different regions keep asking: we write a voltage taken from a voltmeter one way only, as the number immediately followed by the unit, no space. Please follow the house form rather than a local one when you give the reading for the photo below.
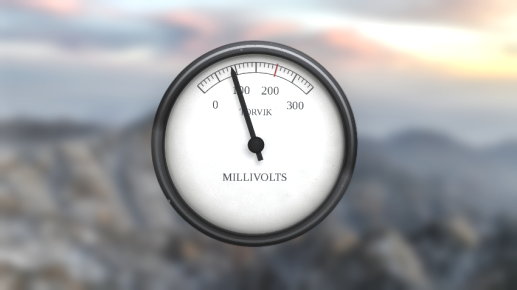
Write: 90mV
